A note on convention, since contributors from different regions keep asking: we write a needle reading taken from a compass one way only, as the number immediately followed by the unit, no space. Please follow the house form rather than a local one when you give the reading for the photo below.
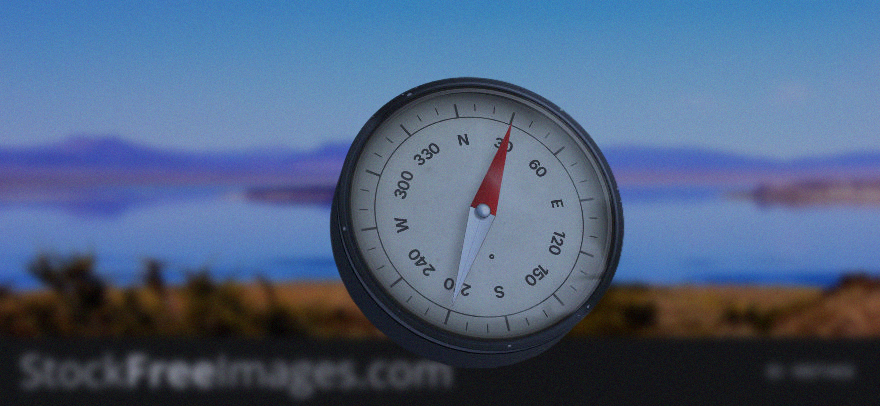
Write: 30°
